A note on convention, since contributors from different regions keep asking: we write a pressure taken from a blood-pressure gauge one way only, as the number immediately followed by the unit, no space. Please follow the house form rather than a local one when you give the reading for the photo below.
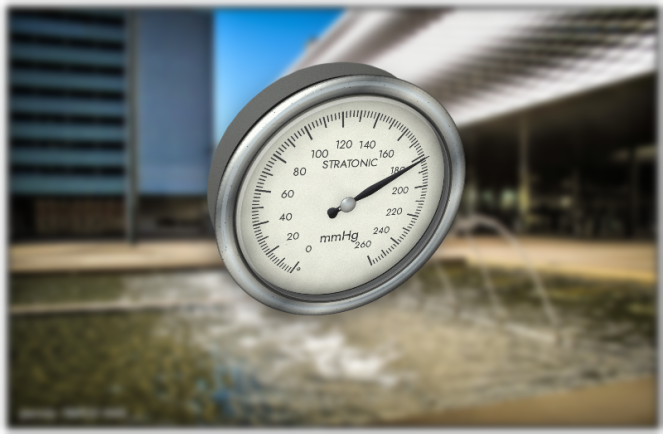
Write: 180mmHg
